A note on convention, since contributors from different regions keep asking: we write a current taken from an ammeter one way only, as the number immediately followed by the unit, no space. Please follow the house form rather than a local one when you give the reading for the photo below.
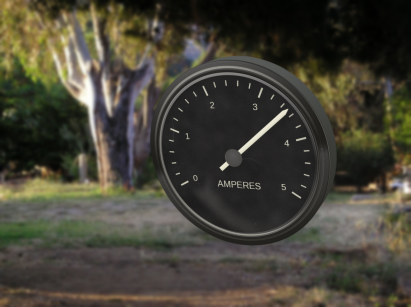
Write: 3.5A
